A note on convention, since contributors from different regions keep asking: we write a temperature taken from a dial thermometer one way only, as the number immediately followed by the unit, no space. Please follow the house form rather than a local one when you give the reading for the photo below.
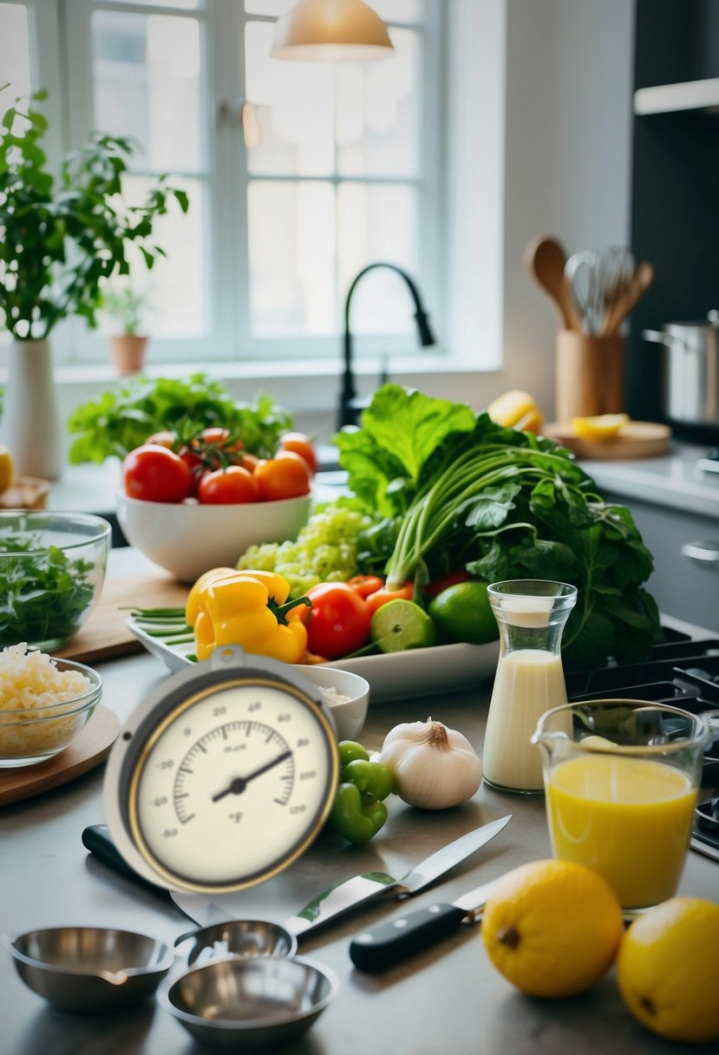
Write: 80°F
